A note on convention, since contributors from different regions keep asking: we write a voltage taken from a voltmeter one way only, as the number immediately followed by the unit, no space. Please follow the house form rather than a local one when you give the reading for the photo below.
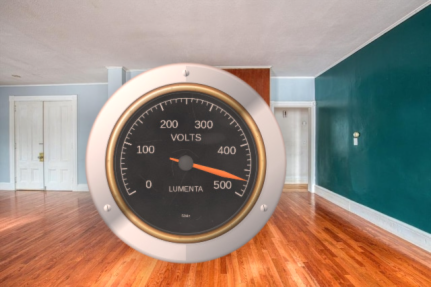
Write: 470V
